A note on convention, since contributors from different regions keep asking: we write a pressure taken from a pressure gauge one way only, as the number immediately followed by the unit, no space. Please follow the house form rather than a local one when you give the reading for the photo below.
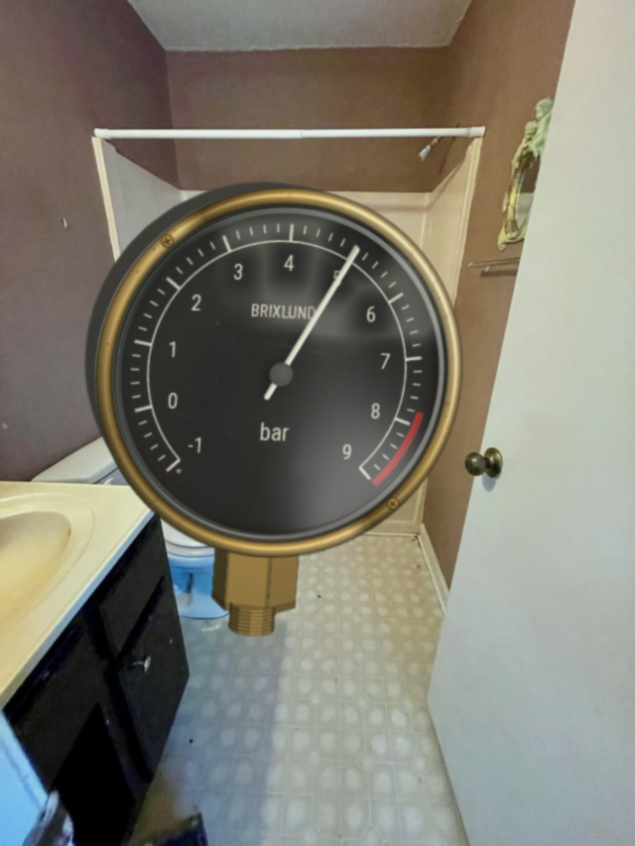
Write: 5bar
